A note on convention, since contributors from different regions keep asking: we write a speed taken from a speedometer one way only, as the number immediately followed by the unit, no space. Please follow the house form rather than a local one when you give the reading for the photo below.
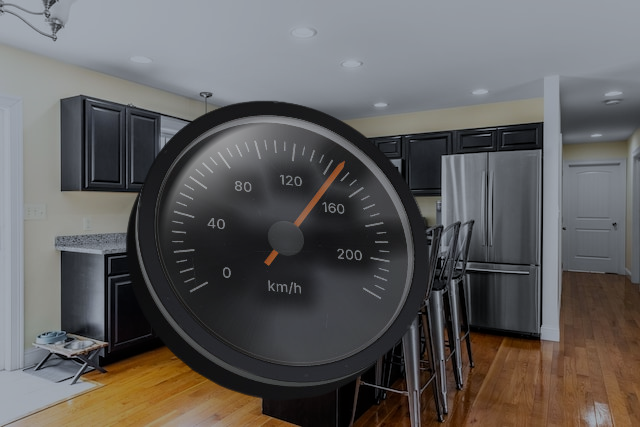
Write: 145km/h
